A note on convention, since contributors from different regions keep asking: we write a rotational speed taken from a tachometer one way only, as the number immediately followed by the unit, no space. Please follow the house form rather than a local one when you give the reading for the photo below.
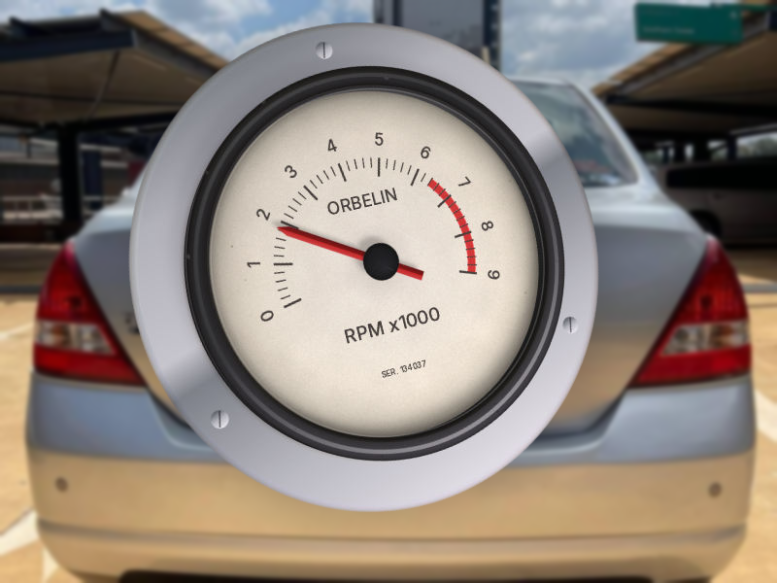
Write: 1800rpm
